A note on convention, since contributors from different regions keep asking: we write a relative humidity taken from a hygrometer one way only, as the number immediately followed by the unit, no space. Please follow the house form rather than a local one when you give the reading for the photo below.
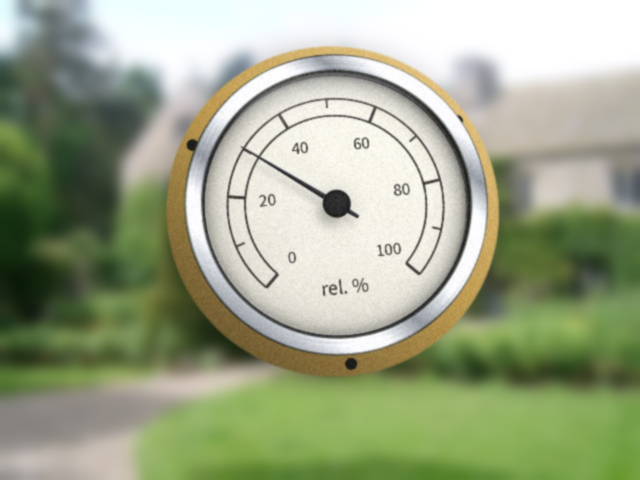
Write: 30%
